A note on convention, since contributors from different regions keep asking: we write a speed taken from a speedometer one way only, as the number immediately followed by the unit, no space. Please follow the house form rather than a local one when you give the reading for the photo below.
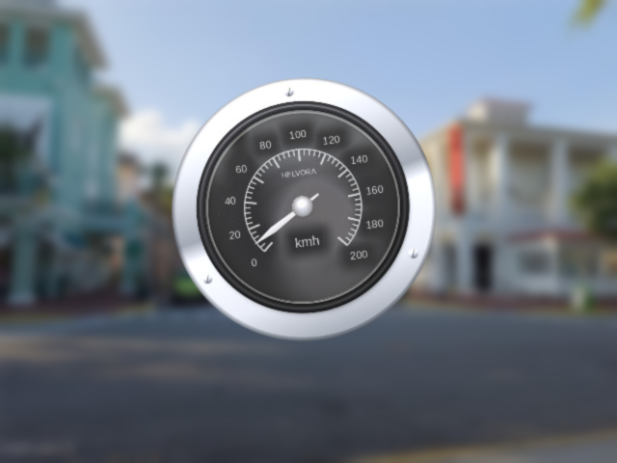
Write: 8km/h
